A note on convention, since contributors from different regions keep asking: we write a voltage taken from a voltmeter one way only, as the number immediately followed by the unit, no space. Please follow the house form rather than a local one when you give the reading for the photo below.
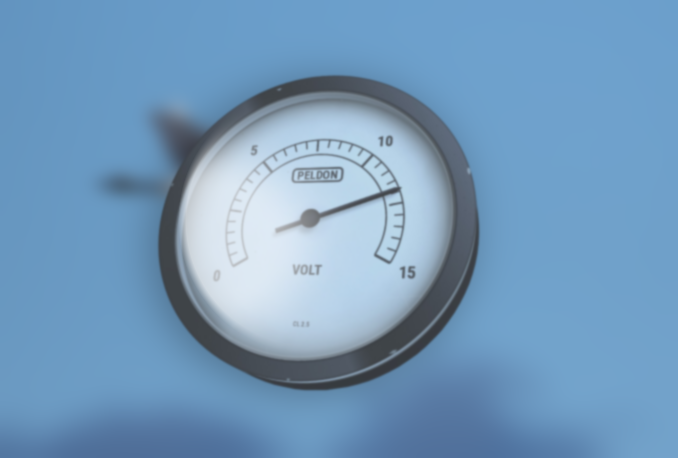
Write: 12V
